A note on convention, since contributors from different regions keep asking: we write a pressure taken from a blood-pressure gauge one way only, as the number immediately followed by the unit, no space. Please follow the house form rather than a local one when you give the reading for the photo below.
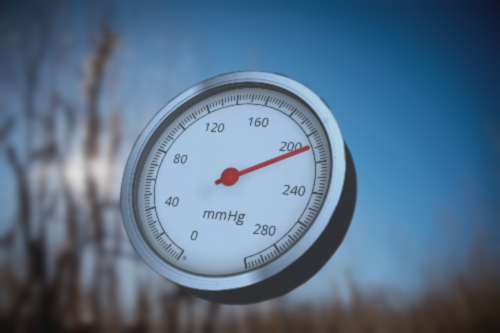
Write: 210mmHg
